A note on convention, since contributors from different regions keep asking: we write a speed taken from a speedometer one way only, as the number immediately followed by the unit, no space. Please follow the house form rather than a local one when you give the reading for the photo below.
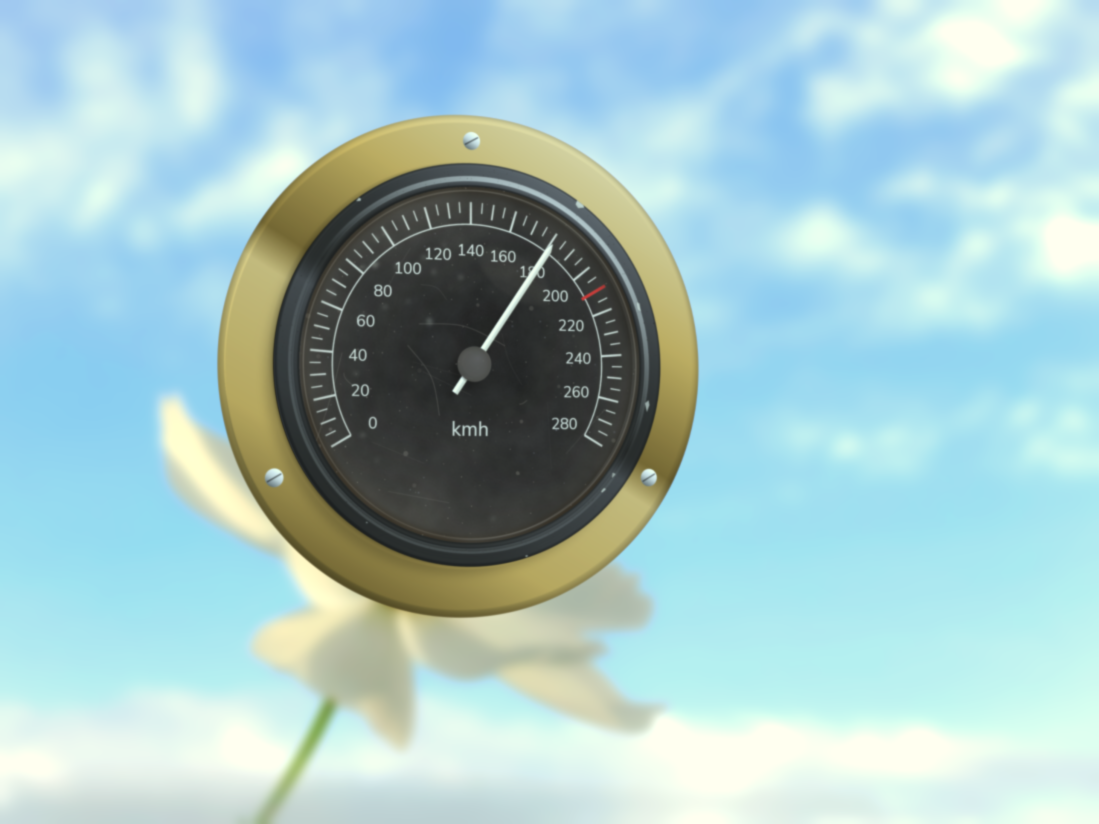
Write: 180km/h
